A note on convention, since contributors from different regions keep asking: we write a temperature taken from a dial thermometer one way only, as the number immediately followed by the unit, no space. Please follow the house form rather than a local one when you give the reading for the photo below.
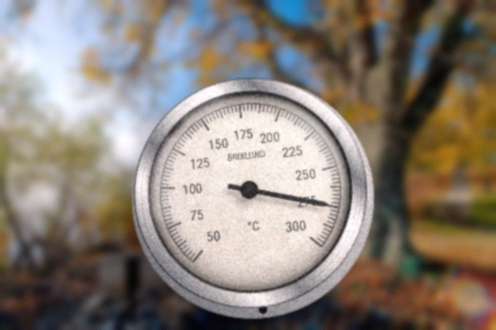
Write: 275°C
